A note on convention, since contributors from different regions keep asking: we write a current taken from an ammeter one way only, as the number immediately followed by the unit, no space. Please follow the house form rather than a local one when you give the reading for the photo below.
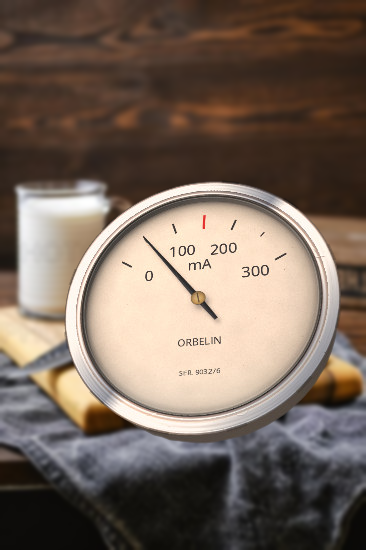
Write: 50mA
